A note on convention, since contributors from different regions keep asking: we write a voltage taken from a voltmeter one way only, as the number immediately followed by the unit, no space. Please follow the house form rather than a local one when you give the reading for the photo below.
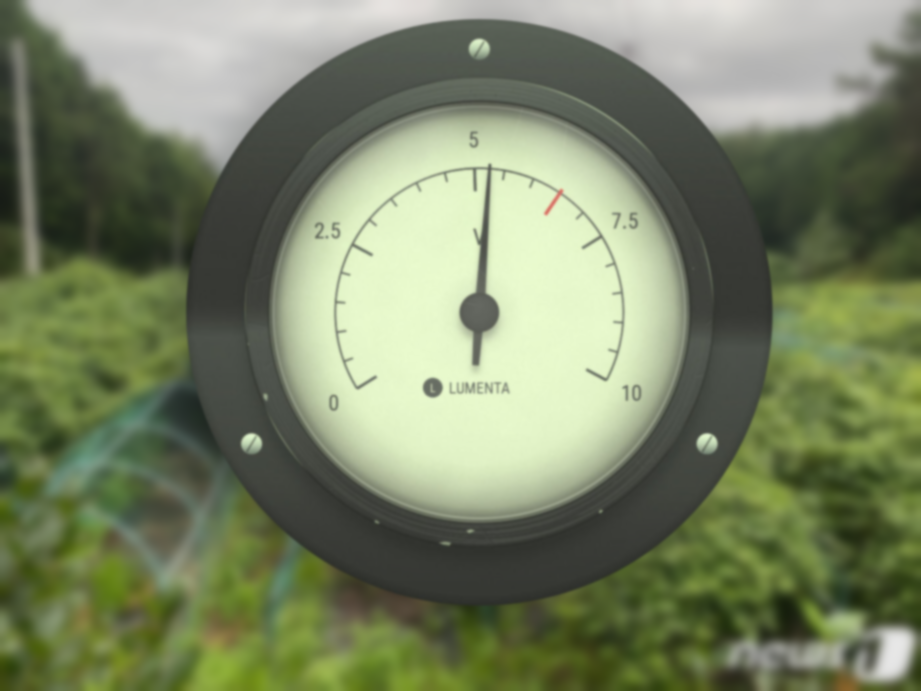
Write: 5.25V
